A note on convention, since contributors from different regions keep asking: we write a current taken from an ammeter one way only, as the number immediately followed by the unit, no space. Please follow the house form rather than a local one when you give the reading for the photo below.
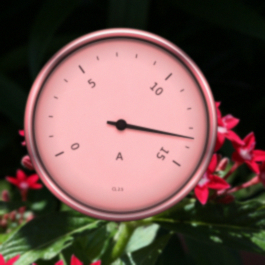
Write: 13.5A
